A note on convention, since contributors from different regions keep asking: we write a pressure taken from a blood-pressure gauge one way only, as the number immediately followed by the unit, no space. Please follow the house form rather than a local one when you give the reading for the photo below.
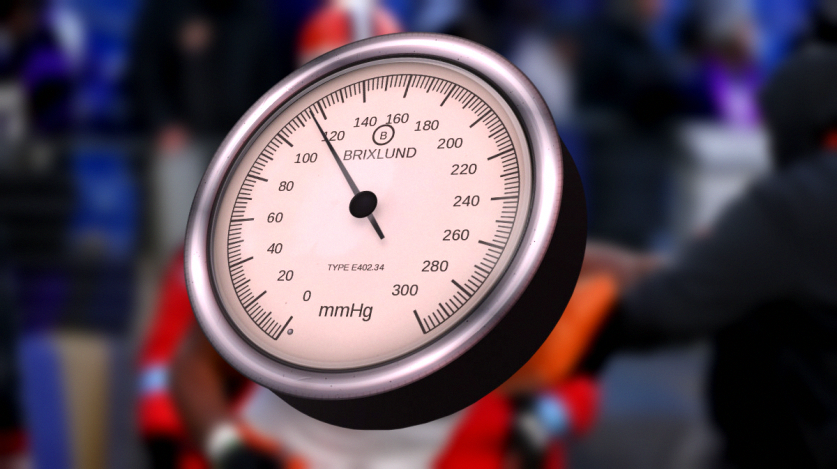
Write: 116mmHg
